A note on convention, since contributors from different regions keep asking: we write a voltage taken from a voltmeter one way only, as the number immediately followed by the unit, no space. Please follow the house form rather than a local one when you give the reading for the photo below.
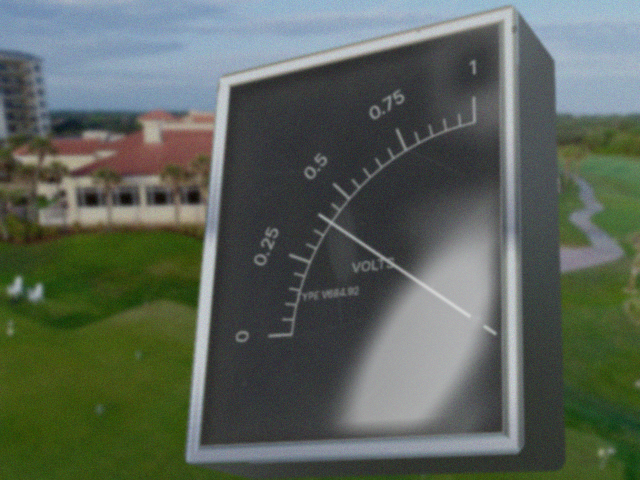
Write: 0.4V
